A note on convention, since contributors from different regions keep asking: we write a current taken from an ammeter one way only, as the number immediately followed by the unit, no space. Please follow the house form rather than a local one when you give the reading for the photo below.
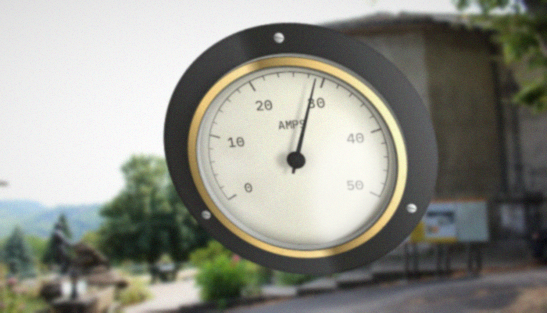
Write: 29A
